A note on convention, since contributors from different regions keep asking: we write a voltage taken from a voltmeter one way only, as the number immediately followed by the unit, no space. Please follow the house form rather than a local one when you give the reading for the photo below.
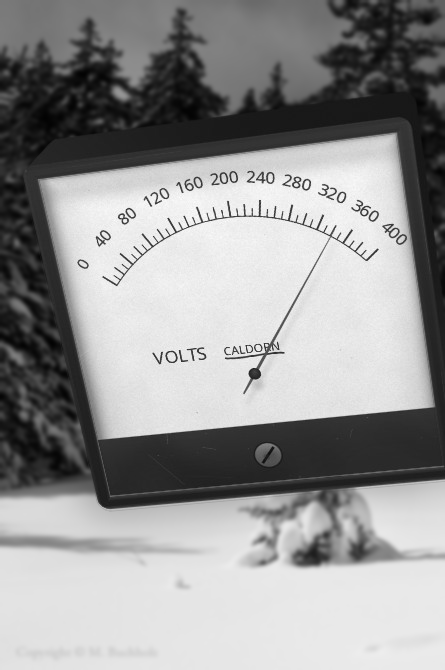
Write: 340V
